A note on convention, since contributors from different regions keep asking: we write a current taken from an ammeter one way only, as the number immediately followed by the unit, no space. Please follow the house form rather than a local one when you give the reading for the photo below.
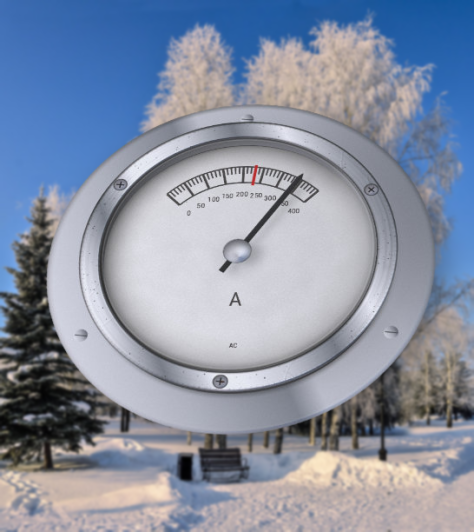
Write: 350A
